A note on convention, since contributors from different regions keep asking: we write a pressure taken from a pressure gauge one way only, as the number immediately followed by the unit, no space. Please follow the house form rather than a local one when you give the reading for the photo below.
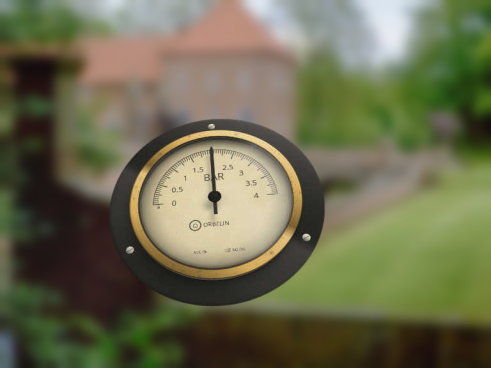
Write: 2bar
